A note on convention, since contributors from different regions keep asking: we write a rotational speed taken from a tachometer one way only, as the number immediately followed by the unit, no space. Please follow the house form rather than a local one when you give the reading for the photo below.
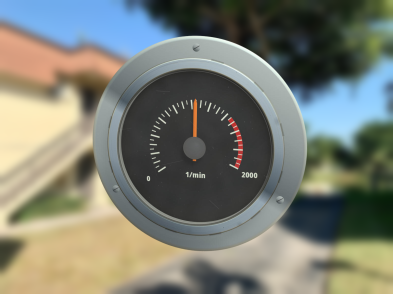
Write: 1050rpm
